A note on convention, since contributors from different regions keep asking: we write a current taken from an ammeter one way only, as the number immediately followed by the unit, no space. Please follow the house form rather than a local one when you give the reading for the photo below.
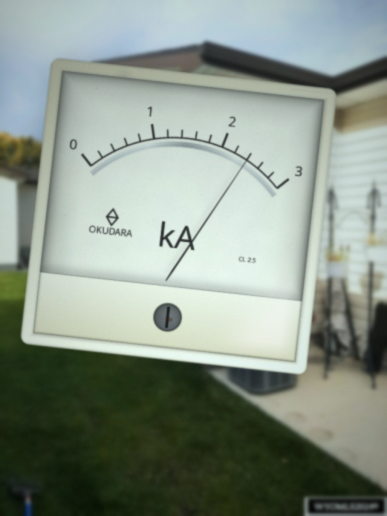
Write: 2.4kA
